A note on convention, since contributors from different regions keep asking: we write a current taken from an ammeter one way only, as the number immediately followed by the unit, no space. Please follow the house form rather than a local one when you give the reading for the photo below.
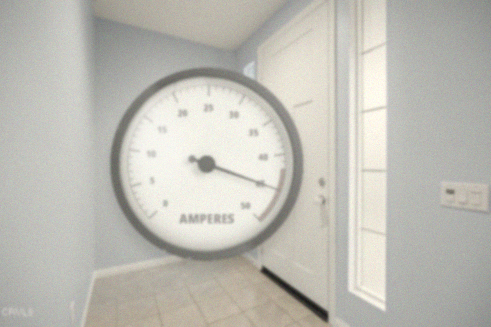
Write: 45A
